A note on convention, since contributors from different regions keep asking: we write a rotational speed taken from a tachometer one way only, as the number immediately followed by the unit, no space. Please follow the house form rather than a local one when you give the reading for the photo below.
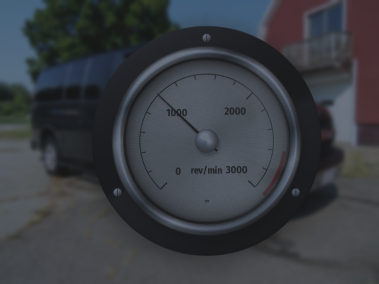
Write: 1000rpm
